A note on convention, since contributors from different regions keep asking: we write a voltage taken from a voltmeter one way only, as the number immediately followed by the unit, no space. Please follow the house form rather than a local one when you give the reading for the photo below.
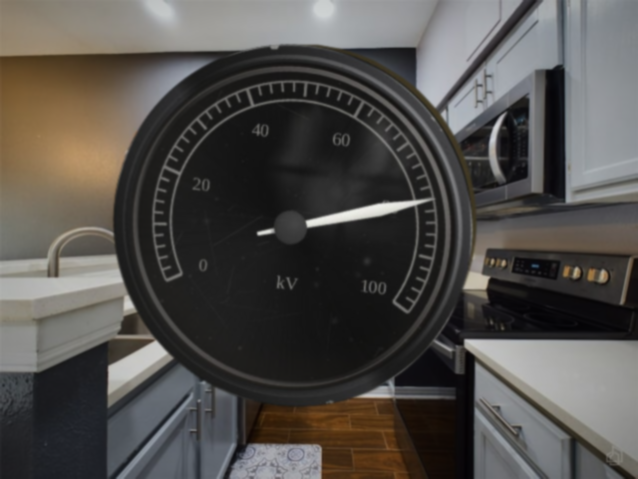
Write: 80kV
